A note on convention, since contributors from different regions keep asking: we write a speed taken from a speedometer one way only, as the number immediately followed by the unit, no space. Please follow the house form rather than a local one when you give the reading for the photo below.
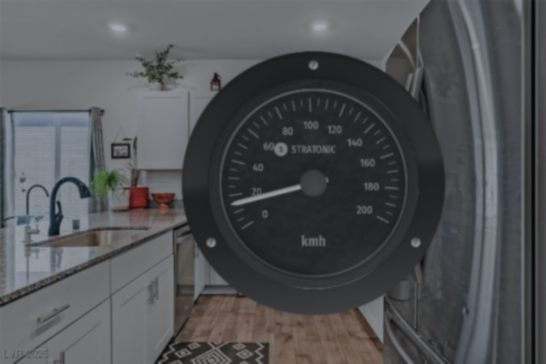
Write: 15km/h
